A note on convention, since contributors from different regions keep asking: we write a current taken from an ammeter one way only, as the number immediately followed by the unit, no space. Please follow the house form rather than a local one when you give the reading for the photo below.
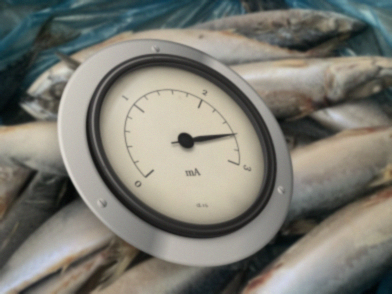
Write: 2.6mA
